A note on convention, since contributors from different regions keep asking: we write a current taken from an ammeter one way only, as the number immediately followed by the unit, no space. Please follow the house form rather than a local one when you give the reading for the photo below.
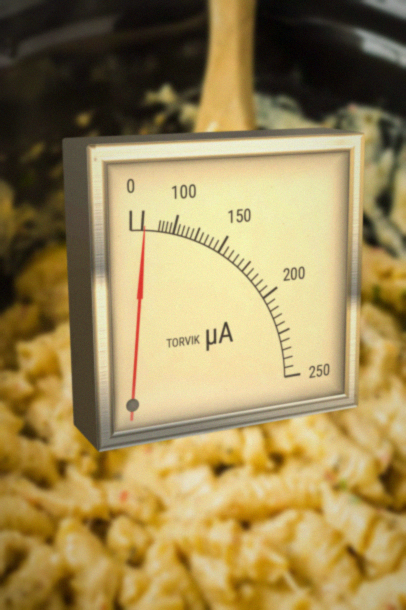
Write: 50µA
